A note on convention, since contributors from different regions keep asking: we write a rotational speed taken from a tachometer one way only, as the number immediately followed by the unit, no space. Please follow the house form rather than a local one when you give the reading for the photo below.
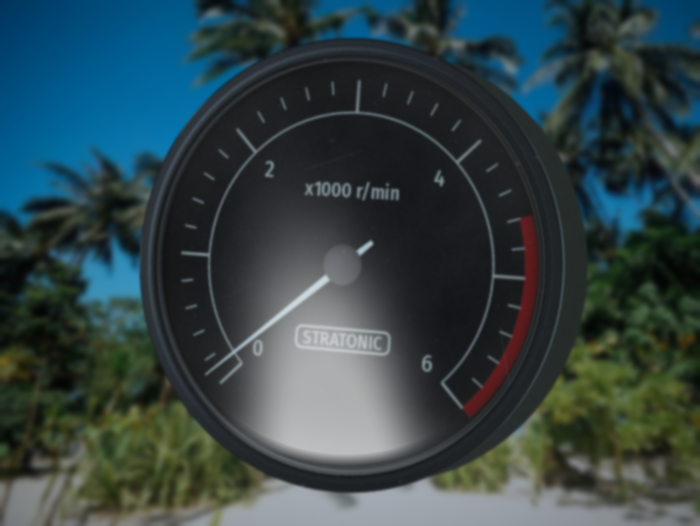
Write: 100rpm
